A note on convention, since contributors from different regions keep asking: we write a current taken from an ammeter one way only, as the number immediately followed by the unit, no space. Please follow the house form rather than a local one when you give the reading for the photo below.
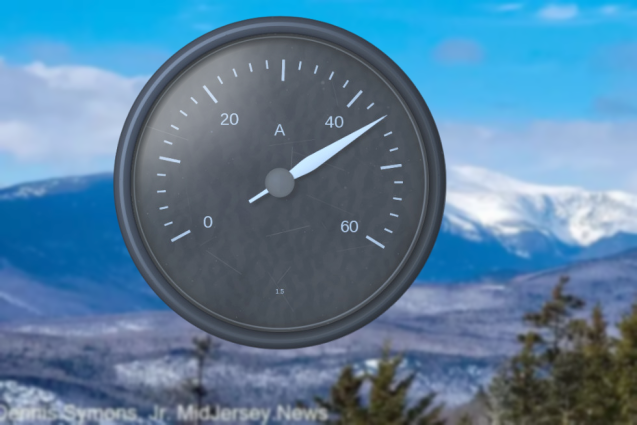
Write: 44A
